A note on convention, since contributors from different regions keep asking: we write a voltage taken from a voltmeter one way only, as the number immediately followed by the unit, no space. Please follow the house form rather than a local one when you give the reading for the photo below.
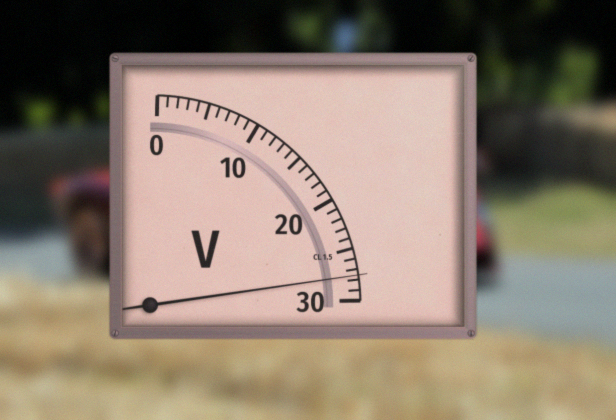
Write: 27.5V
